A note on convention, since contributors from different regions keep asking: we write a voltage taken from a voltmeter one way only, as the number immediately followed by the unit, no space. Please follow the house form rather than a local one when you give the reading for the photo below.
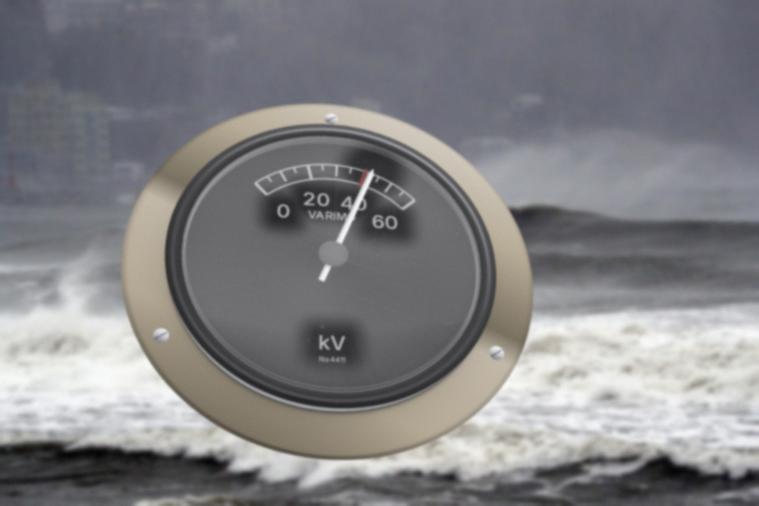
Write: 42.5kV
